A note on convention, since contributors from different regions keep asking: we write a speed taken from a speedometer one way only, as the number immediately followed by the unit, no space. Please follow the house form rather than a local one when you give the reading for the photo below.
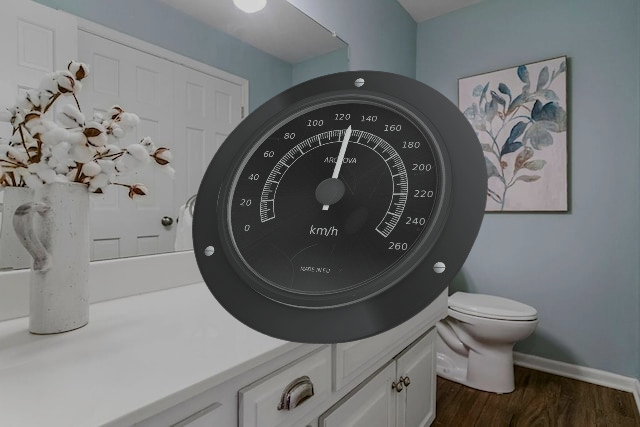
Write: 130km/h
